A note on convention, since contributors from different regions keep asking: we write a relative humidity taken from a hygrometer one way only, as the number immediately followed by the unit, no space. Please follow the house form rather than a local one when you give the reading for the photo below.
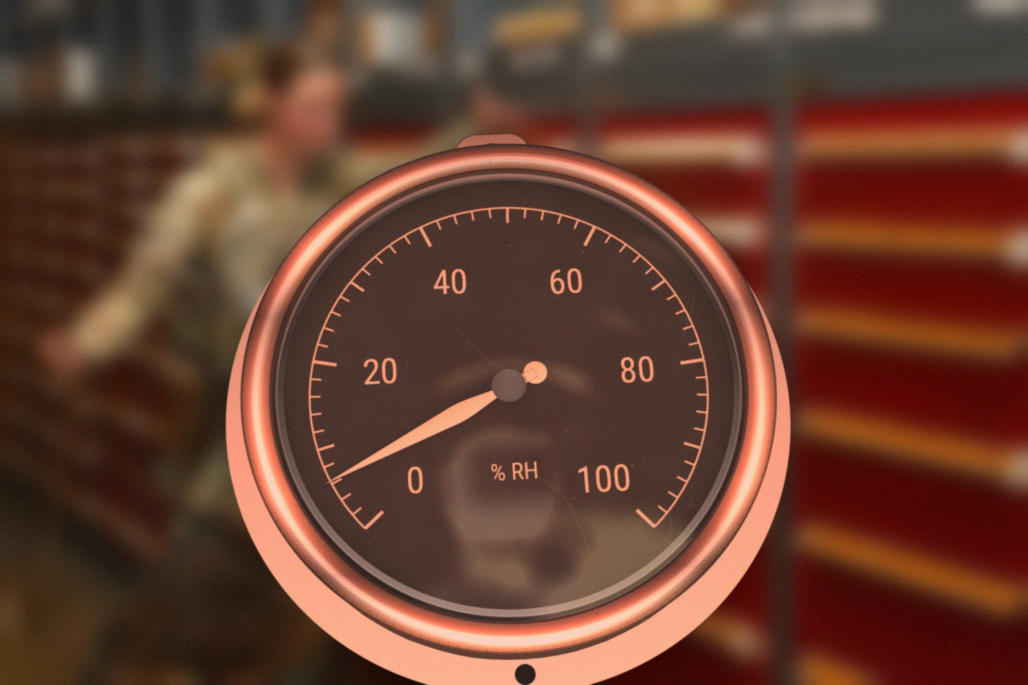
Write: 6%
